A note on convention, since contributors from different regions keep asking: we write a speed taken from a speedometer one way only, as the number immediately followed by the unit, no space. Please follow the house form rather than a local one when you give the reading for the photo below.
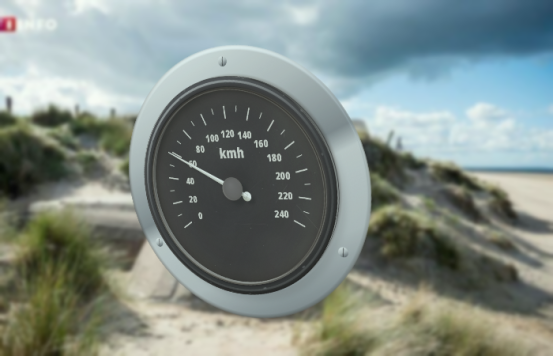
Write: 60km/h
